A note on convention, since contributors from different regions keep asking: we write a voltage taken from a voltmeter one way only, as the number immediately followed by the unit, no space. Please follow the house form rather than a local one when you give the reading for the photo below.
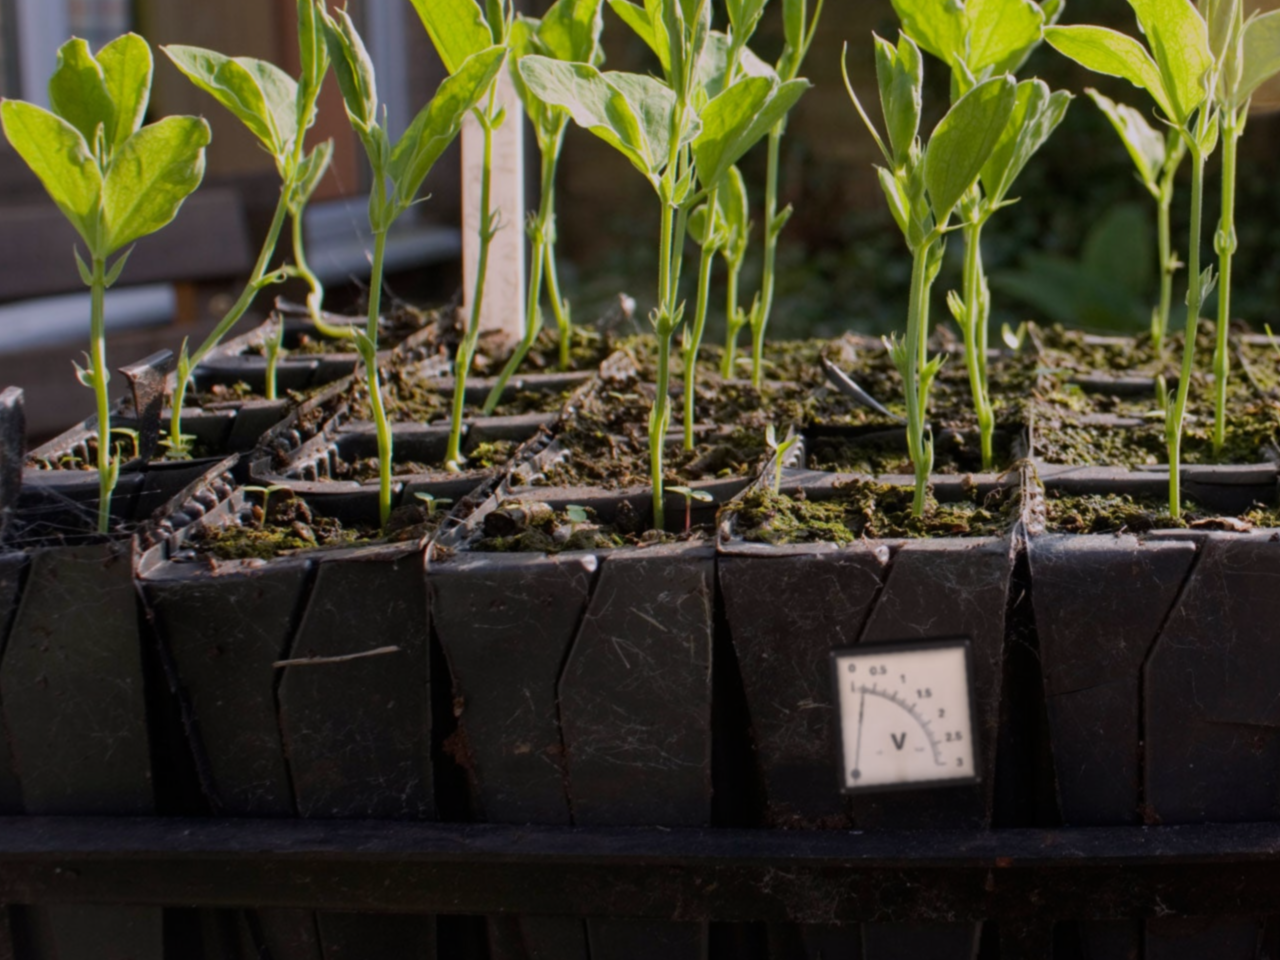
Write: 0.25V
